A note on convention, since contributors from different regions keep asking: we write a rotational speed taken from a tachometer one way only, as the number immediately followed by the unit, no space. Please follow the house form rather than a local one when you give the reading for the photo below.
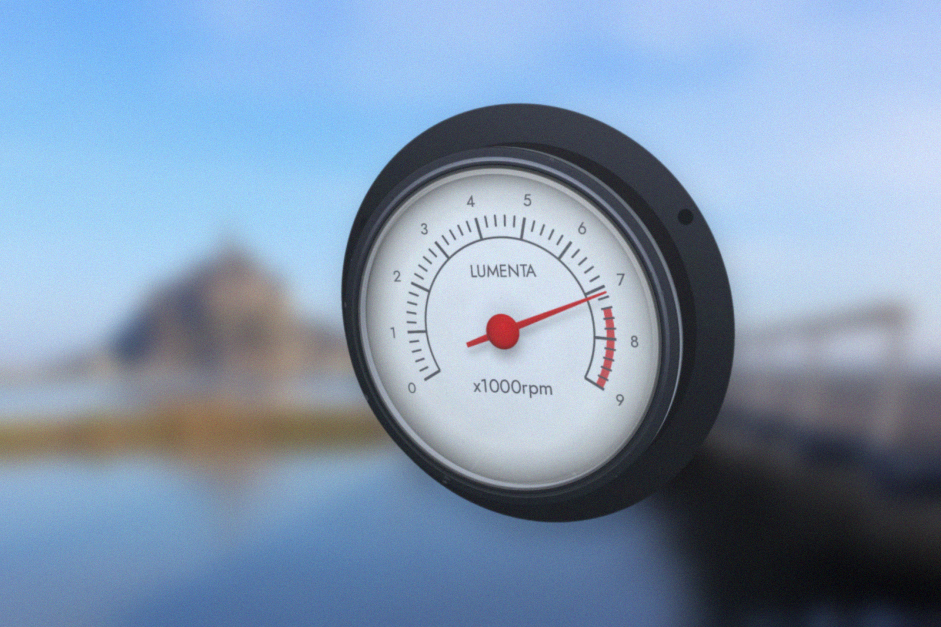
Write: 7100rpm
